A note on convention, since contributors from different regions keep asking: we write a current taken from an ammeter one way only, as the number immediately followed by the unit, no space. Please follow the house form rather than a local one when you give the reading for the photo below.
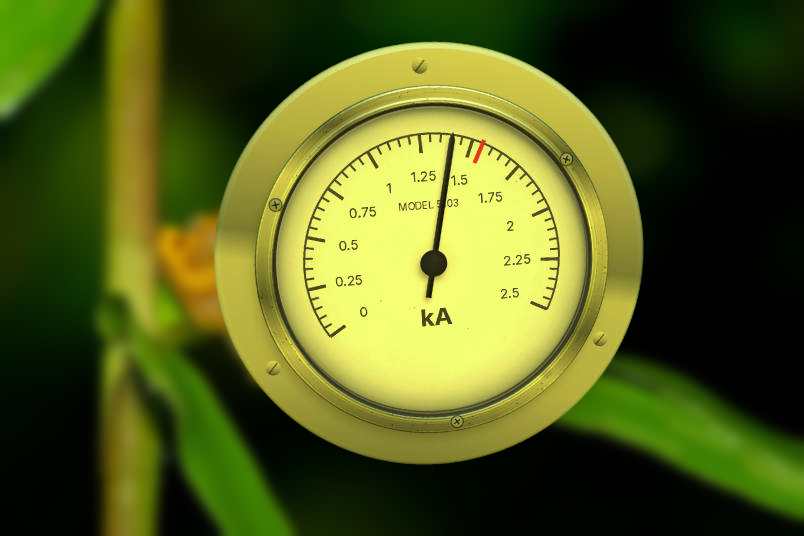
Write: 1.4kA
